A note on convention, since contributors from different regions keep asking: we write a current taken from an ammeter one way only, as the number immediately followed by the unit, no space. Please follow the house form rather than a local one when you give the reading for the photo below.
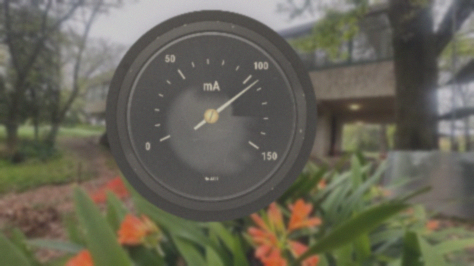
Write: 105mA
